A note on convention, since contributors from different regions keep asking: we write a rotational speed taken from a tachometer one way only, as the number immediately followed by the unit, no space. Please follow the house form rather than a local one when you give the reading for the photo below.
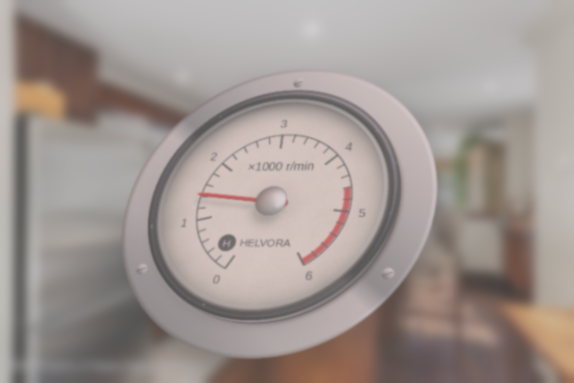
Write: 1400rpm
